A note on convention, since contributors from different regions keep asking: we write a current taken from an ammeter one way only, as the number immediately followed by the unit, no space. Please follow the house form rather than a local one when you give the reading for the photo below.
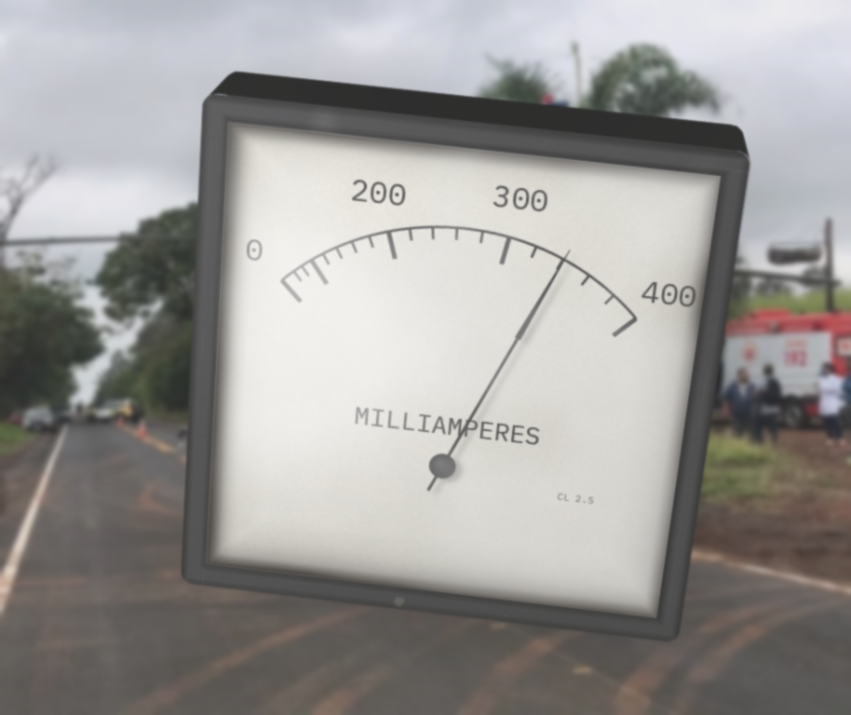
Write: 340mA
